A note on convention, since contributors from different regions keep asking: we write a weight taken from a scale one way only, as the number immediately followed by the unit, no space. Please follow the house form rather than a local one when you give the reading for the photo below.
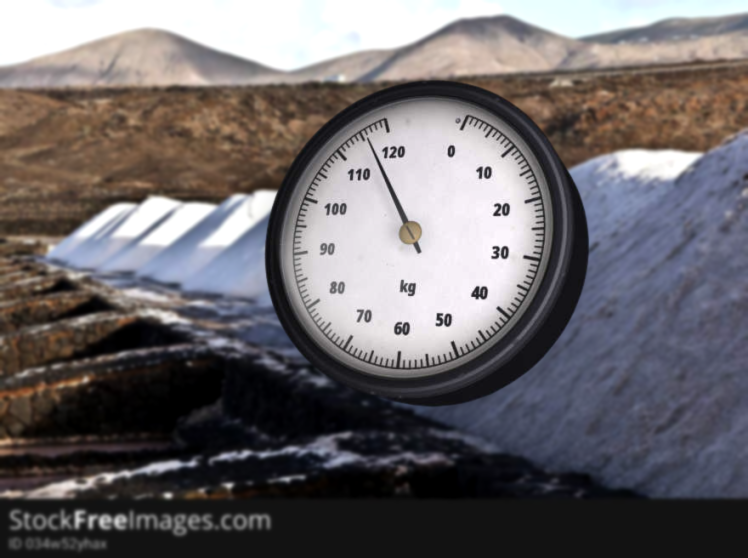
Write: 116kg
